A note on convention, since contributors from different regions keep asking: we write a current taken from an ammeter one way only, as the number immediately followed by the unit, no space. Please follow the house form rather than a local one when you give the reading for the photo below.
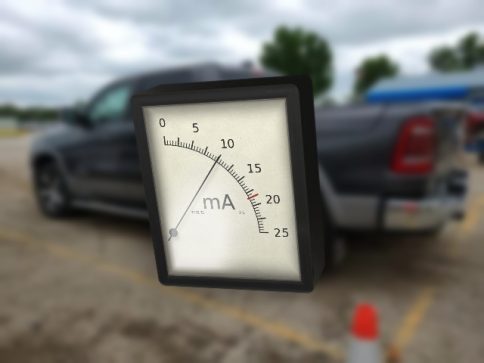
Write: 10mA
